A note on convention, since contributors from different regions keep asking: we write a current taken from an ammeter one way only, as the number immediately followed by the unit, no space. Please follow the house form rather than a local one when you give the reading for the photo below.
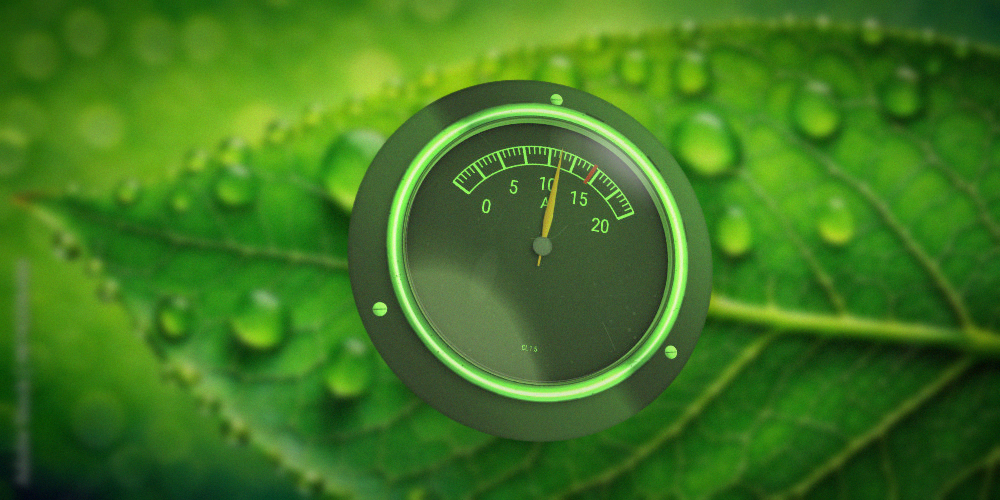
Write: 11A
